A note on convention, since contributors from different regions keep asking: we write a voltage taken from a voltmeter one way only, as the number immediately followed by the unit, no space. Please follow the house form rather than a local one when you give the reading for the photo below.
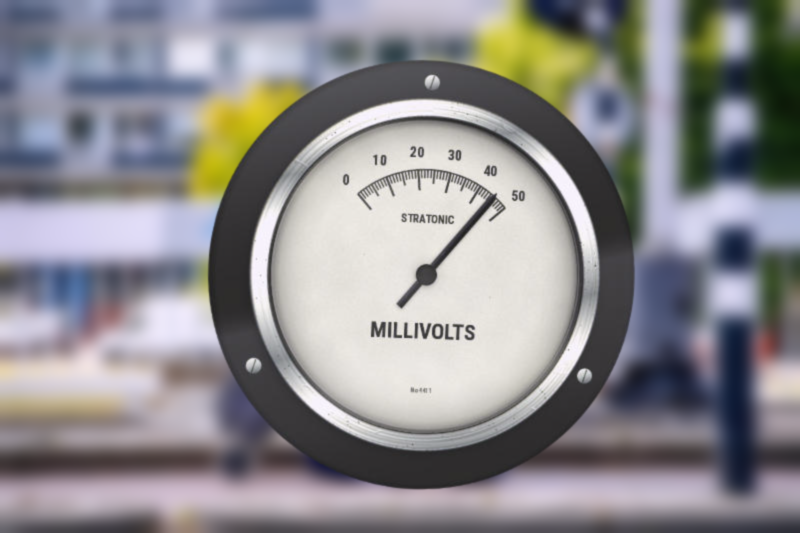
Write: 45mV
